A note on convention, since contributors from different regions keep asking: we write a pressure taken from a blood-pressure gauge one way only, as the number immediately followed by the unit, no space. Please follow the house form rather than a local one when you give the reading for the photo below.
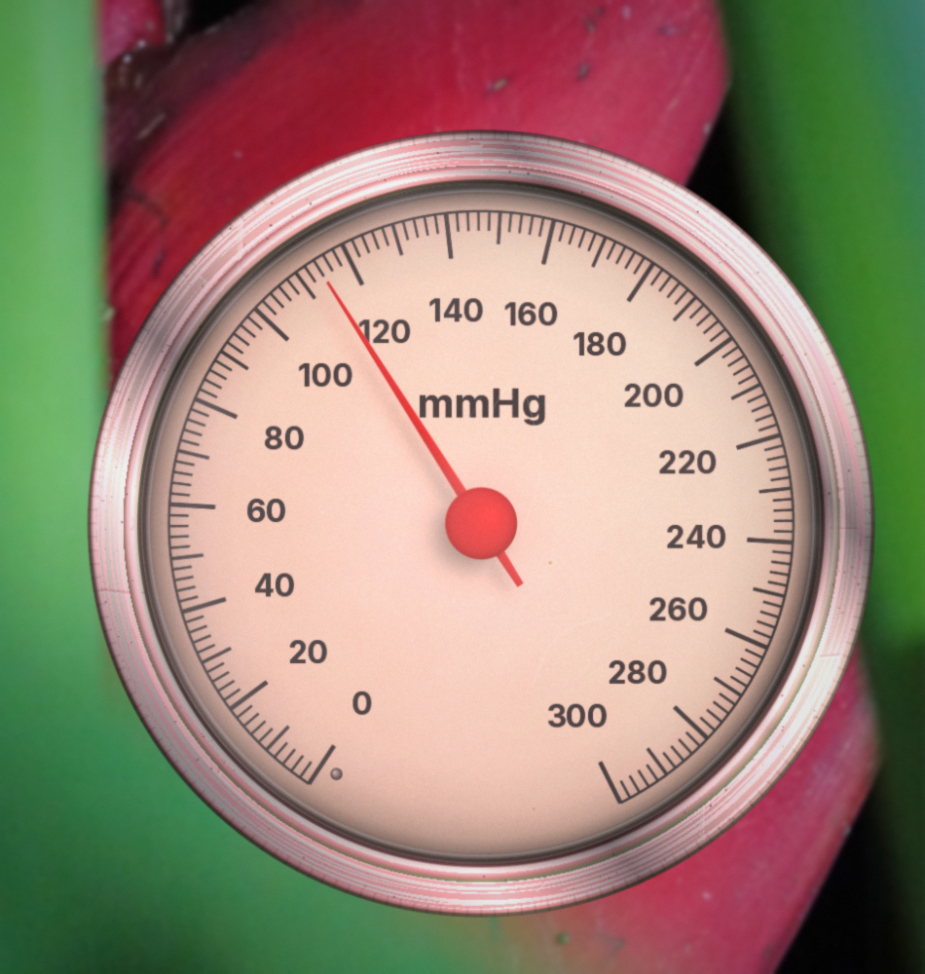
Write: 114mmHg
